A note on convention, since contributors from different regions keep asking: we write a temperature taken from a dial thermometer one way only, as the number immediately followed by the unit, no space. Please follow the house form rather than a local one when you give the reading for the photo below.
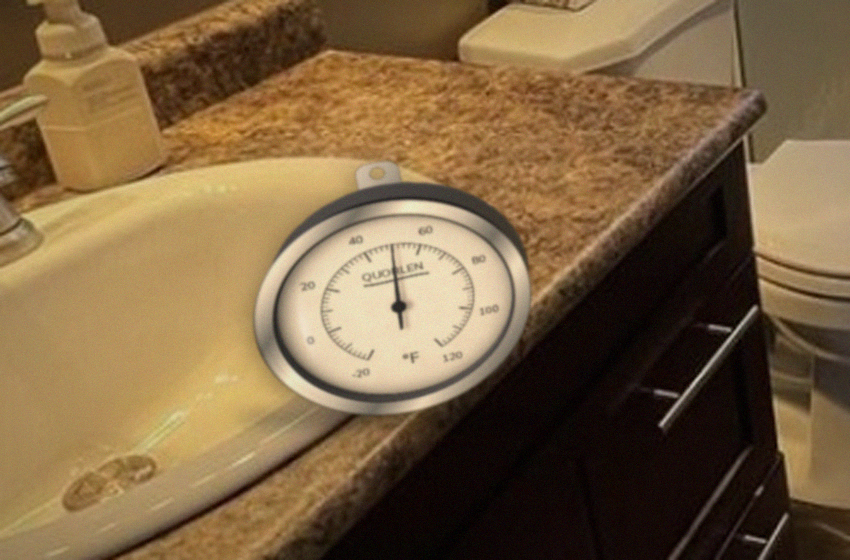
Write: 50°F
